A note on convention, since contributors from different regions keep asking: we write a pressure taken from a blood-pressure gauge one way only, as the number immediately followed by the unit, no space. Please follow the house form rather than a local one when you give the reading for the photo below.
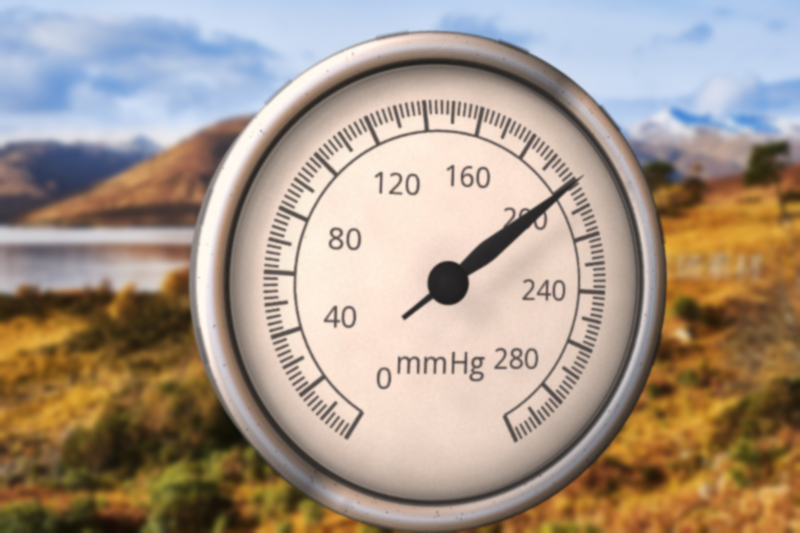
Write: 200mmHg
